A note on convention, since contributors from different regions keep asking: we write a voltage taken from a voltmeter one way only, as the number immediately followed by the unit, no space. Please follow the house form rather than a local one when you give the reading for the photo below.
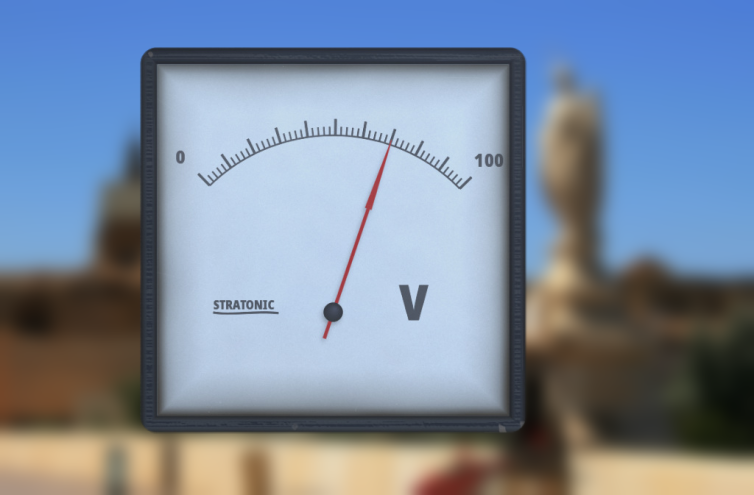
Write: 70V
